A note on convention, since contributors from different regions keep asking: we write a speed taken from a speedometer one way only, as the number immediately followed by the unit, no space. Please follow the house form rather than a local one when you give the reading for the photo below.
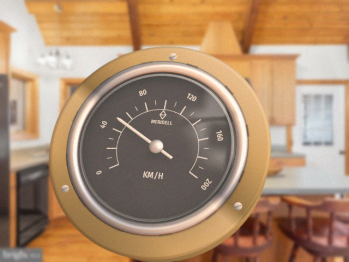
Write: 50km/h
